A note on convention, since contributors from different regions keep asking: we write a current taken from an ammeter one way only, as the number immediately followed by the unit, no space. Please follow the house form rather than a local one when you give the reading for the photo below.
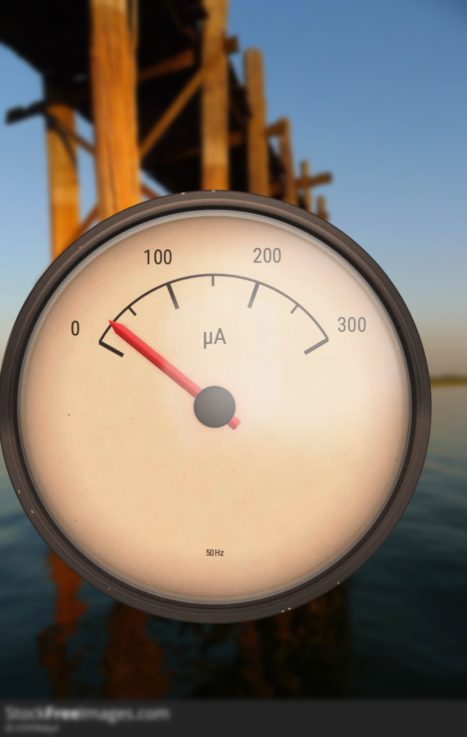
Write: 25µA
